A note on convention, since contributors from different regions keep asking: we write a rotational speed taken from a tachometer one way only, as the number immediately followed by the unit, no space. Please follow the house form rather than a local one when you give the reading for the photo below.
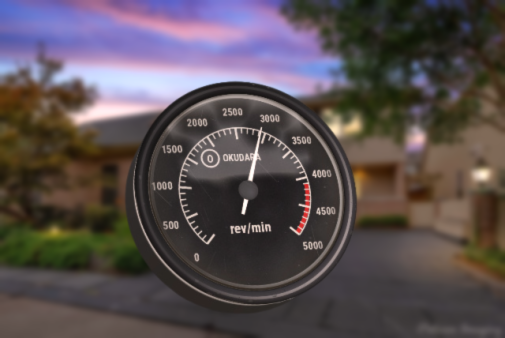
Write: 2900rpm
